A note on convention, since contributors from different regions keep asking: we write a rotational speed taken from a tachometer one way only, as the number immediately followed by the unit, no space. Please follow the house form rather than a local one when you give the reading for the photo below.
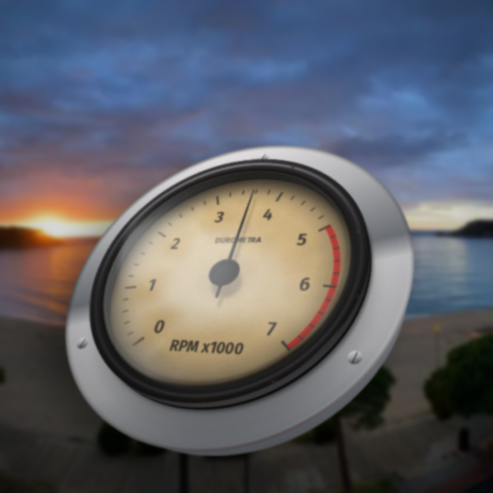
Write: 3600rpm
